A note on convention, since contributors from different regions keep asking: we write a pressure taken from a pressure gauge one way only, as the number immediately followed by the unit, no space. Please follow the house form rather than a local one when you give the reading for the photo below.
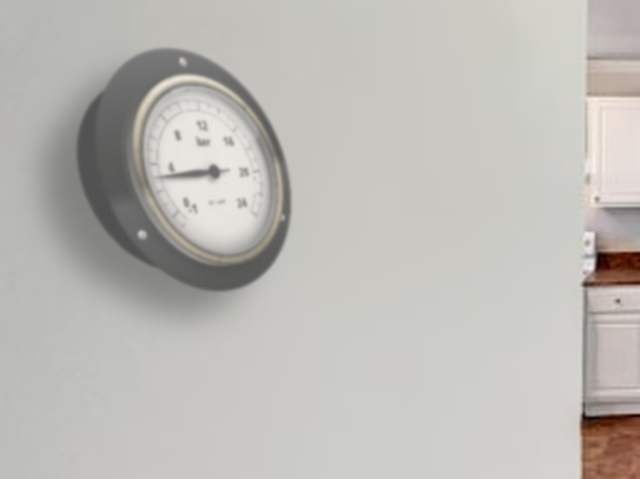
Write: 3bar
